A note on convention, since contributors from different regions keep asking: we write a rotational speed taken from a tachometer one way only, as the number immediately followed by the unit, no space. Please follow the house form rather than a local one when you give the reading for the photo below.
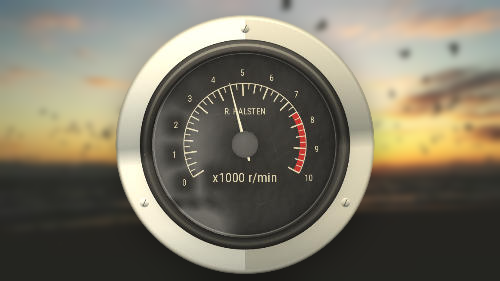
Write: 4500rpm
